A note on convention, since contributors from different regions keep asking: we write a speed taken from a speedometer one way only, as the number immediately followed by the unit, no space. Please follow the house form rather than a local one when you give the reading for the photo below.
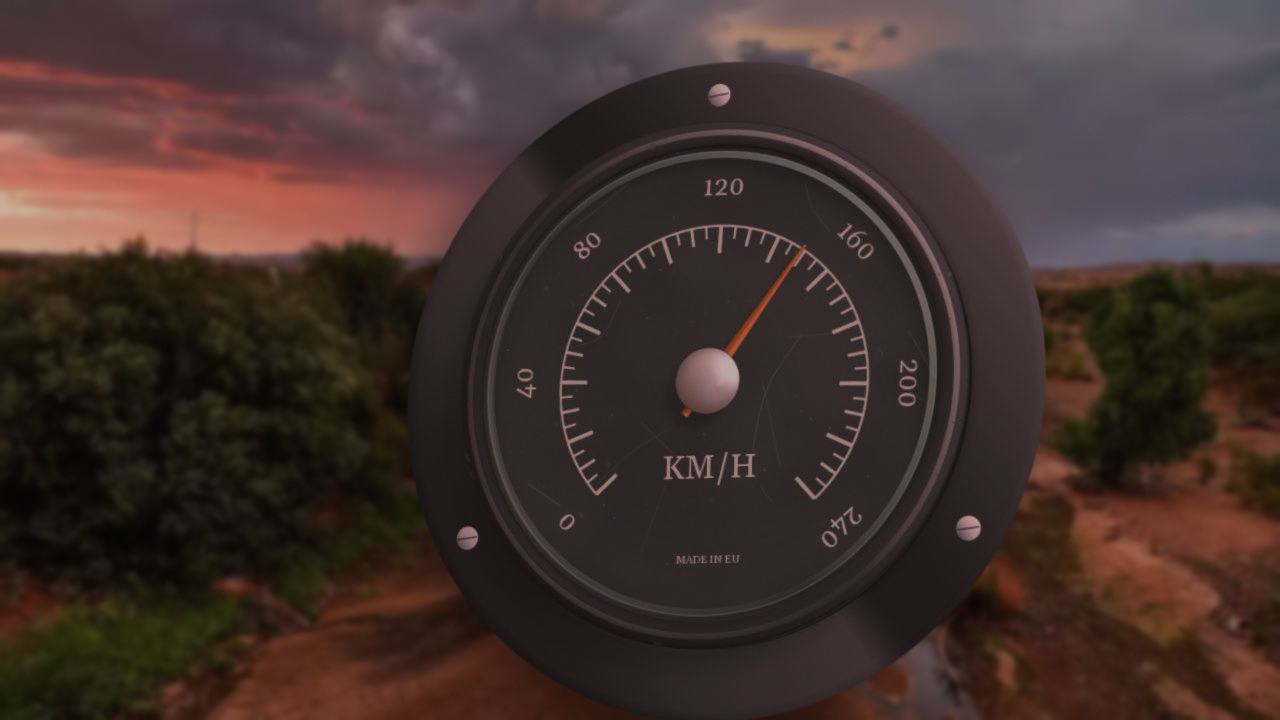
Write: 150km/h
